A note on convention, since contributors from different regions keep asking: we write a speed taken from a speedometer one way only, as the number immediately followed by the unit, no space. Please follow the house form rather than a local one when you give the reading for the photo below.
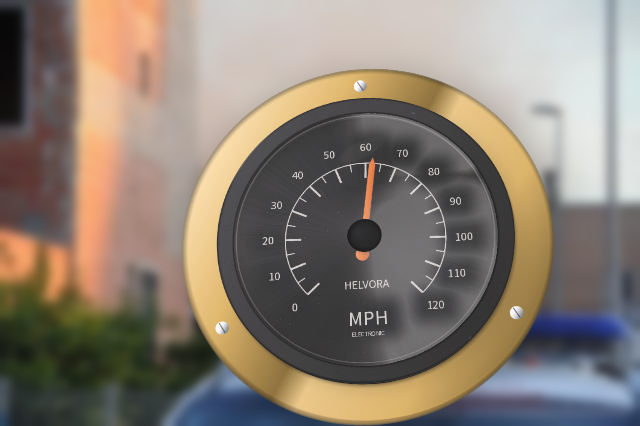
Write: 62.5mph
